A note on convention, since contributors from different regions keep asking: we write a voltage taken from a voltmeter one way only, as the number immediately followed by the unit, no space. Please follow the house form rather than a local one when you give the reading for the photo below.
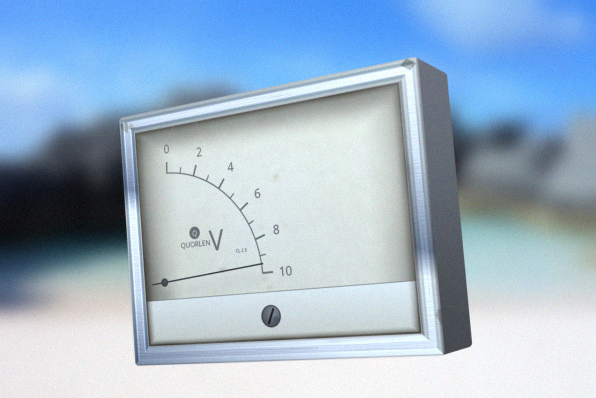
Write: 9.5V
